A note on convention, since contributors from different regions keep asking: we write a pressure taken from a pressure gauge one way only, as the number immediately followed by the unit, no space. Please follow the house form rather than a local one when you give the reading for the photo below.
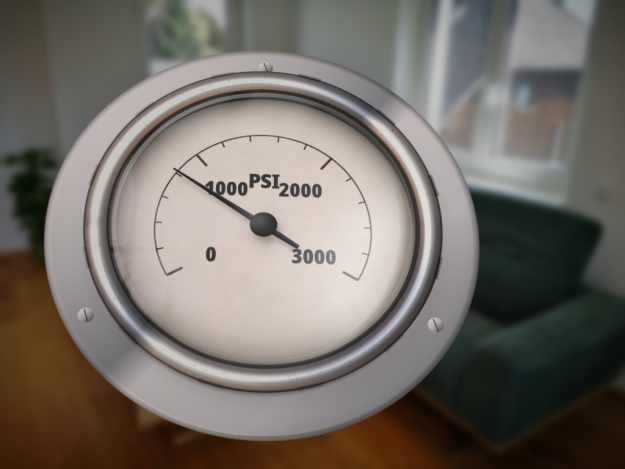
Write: 800psi
